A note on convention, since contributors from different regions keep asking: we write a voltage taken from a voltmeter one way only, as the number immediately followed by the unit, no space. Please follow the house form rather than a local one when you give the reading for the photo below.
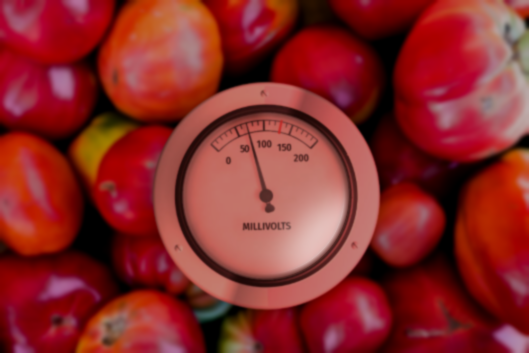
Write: 70mV
